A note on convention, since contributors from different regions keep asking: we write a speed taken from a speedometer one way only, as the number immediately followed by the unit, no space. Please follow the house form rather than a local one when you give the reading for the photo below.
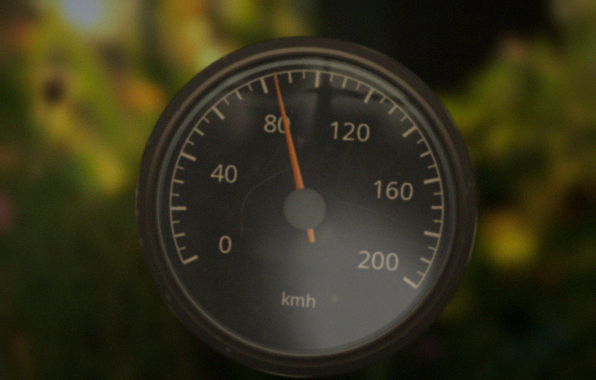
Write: 85km/h
